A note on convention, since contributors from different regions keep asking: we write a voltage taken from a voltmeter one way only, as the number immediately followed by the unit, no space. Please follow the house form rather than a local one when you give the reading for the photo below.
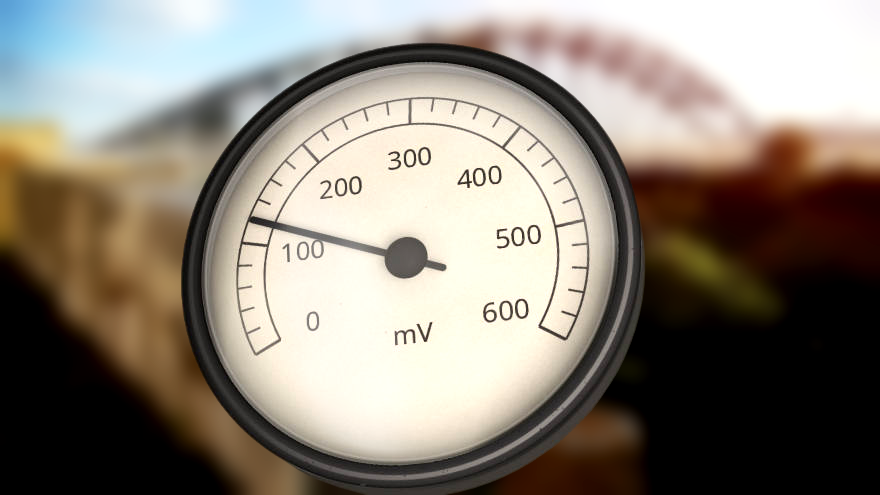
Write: 120mV
